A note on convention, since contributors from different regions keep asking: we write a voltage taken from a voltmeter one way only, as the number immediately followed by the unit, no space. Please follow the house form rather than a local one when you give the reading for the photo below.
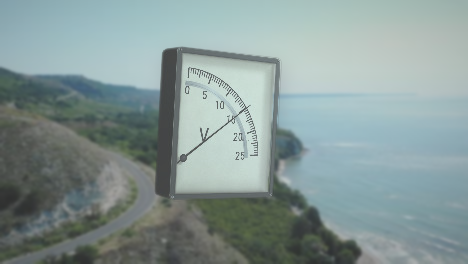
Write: 15V
